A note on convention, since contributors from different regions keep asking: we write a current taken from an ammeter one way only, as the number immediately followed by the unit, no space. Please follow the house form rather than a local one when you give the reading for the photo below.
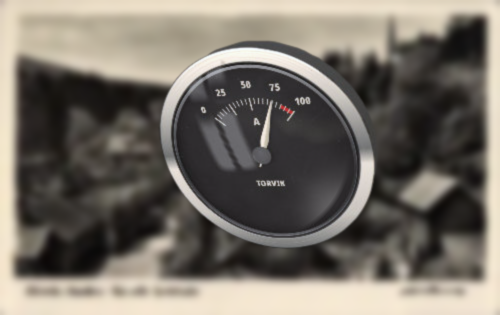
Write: 75A
